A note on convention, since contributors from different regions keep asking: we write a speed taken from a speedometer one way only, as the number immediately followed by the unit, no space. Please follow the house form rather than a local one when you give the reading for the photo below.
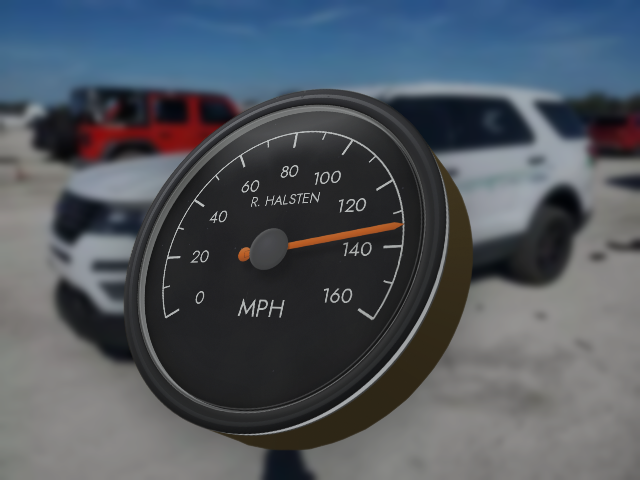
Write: 135mph
